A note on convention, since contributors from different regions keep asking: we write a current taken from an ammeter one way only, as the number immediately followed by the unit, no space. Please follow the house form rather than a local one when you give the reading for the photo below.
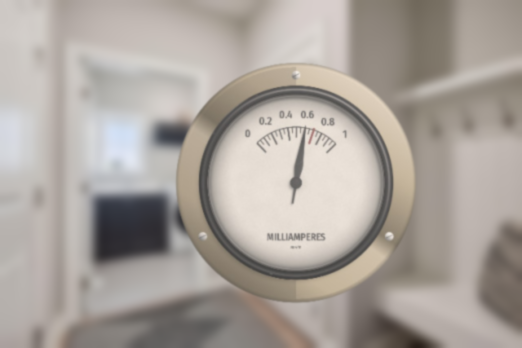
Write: 0.6mA
